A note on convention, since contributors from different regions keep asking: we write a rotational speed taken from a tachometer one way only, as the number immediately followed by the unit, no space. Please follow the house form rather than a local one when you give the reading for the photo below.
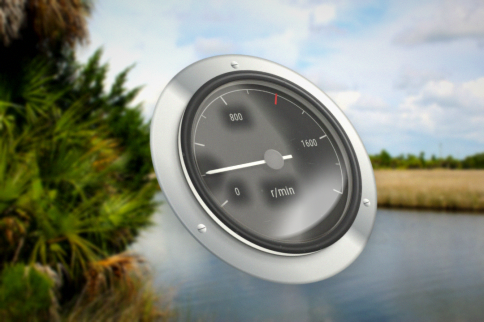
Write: 200rpm
